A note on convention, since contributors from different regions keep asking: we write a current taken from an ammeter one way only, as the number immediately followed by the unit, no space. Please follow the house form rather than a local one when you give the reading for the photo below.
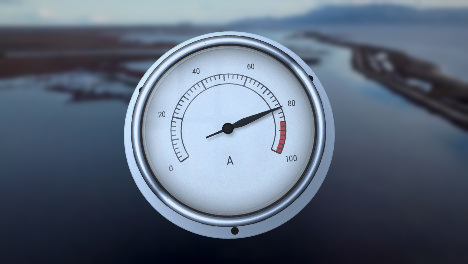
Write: 80A
